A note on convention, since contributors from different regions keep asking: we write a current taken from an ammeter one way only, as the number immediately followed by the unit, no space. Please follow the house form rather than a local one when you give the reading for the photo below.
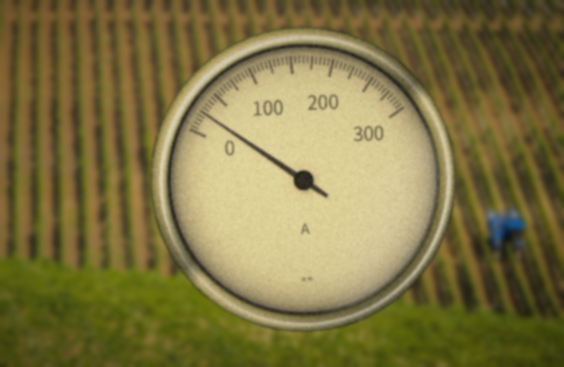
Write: 25A
